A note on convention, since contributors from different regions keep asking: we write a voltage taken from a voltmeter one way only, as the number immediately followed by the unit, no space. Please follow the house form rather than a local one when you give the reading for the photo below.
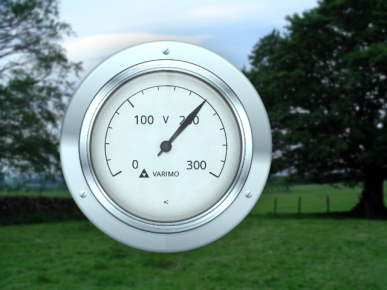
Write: 200V
